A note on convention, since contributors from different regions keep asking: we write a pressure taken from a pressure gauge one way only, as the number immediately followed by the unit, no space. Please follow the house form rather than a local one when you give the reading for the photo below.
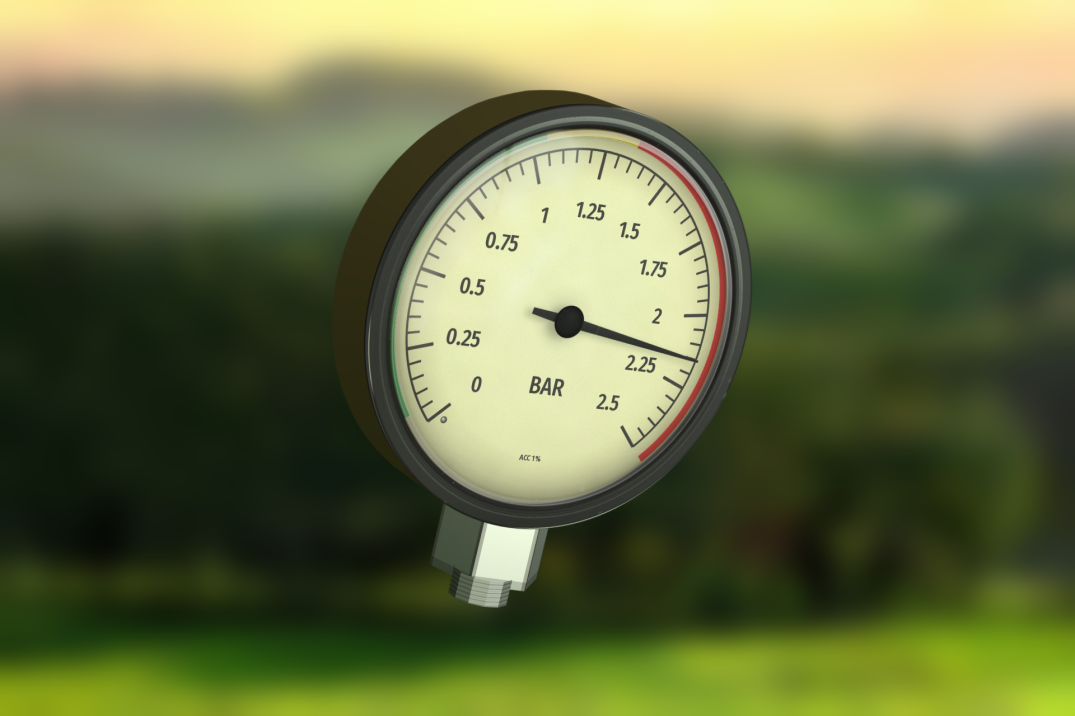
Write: 2.15bar
